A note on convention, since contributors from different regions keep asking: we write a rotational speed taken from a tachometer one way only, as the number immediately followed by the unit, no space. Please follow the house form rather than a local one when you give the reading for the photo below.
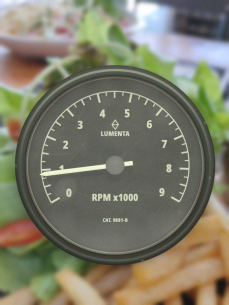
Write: 875rpm
